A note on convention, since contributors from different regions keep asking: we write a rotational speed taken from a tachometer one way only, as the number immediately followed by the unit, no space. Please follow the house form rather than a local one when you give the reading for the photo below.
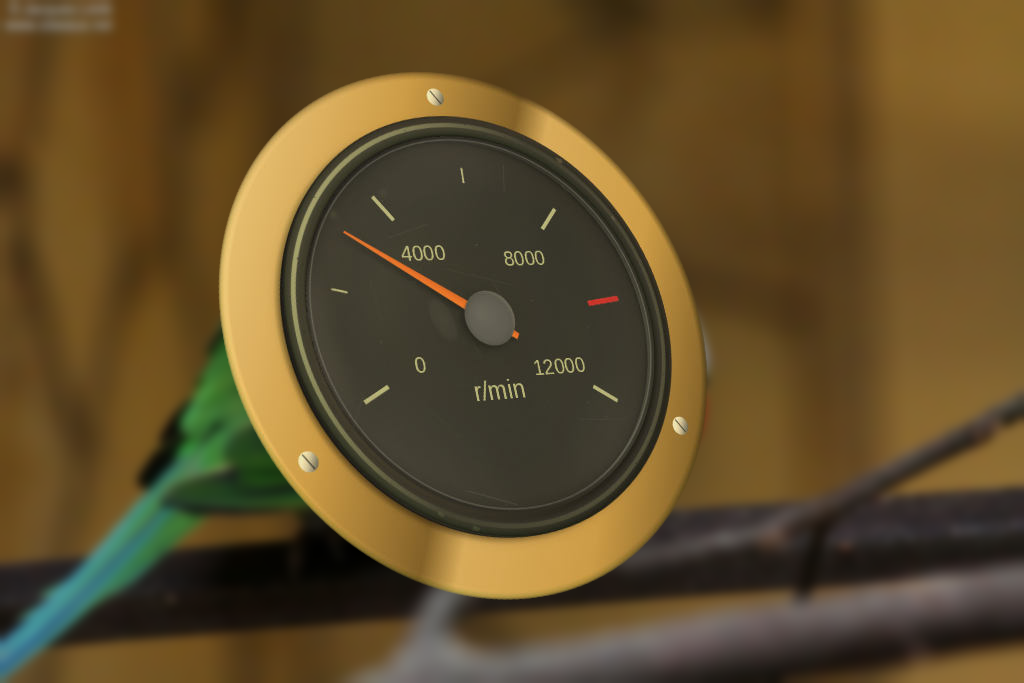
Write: 3000rpm
